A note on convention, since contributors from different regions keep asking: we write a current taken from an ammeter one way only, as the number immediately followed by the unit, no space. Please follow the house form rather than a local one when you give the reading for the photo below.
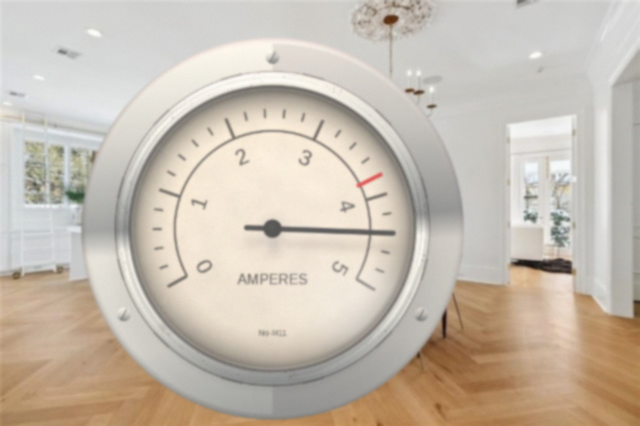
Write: 4.4A
